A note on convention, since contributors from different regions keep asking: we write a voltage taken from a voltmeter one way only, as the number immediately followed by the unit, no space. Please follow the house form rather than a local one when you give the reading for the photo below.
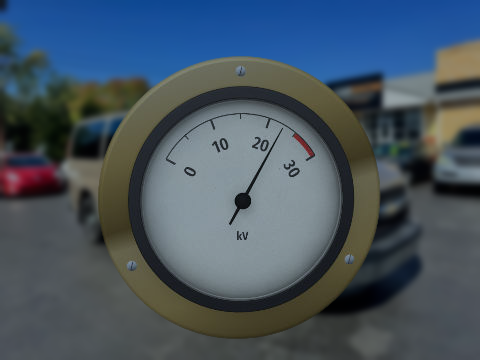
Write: 22.5kV
